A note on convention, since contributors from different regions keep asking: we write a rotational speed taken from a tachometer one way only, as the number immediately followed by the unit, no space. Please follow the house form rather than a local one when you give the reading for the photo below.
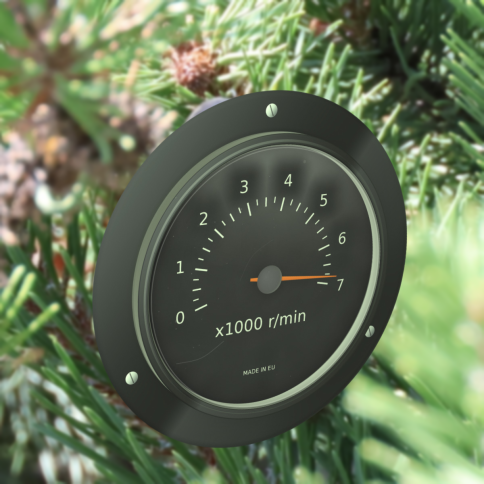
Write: 6750rpm
